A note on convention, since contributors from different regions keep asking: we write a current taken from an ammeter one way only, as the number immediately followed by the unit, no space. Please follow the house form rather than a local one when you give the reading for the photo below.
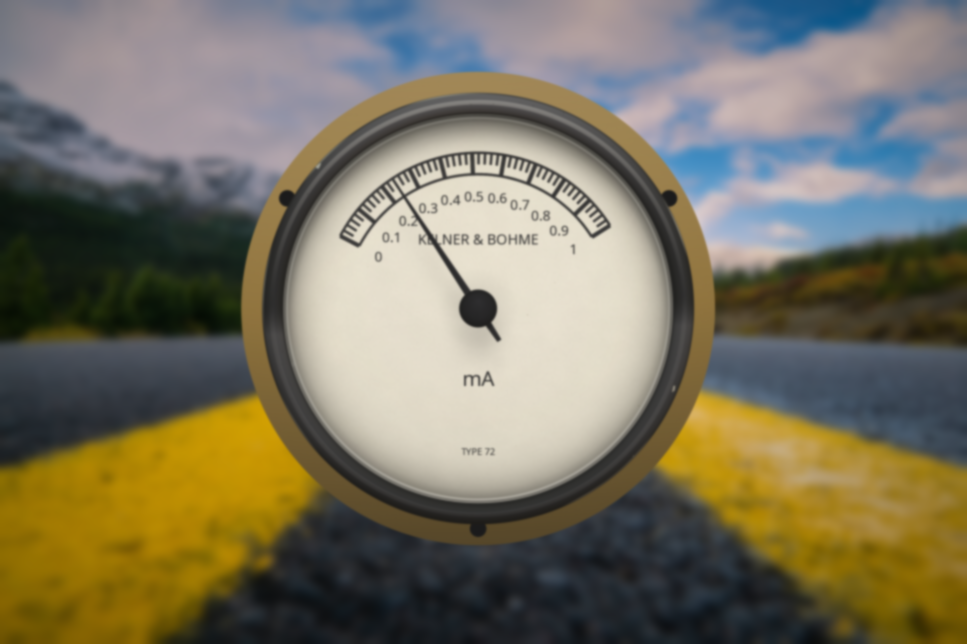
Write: 0.24mA
